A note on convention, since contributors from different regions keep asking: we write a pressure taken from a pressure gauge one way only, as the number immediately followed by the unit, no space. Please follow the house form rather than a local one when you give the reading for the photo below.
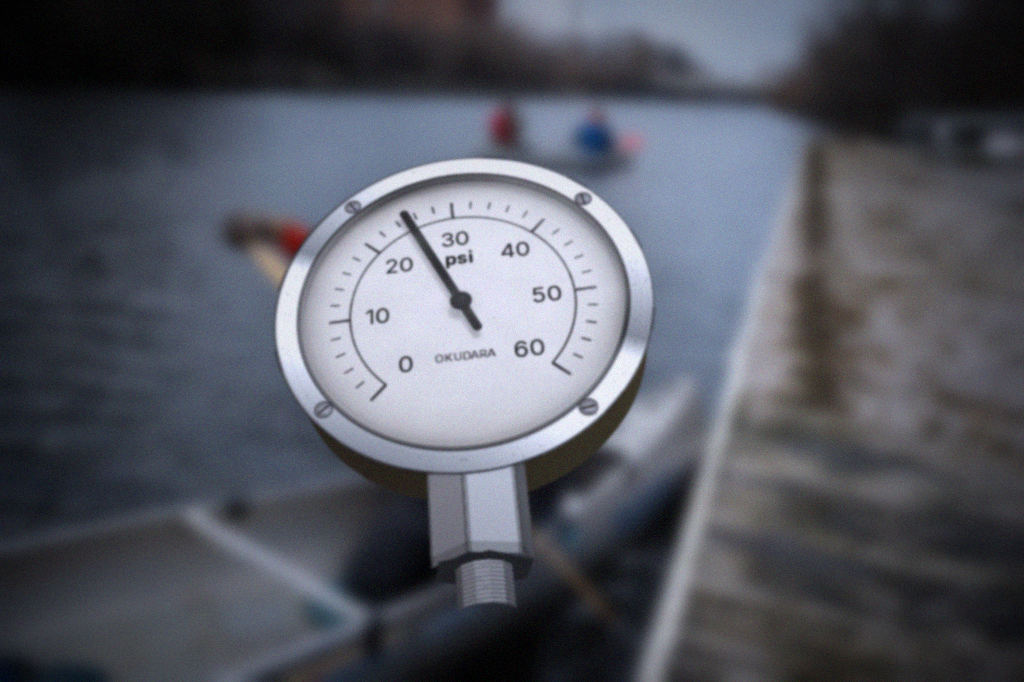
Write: 25psi
